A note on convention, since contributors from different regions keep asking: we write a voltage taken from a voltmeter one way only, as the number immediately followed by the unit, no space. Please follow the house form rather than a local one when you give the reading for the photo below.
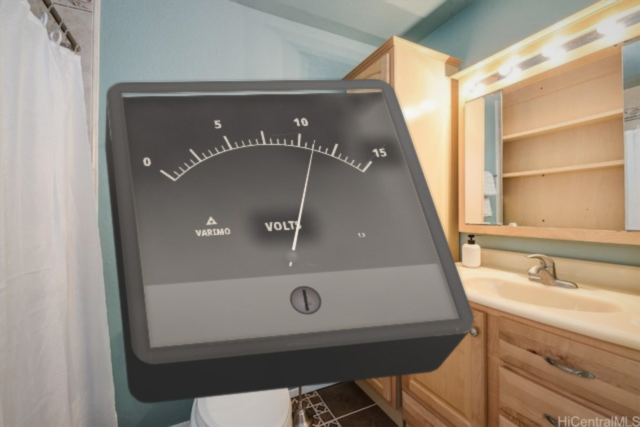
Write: 11V
